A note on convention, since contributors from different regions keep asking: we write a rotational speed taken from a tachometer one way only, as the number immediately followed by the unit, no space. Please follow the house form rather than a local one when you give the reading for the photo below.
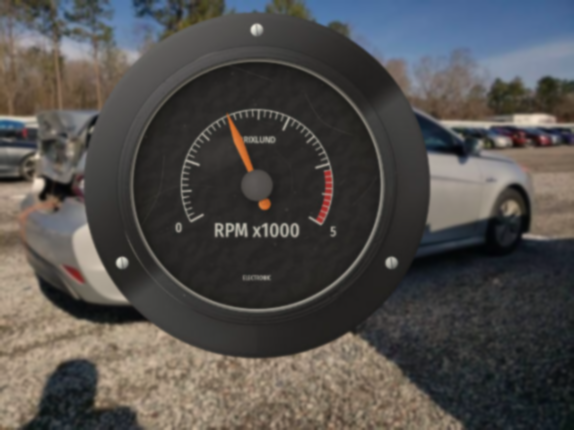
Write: 2000rpm
